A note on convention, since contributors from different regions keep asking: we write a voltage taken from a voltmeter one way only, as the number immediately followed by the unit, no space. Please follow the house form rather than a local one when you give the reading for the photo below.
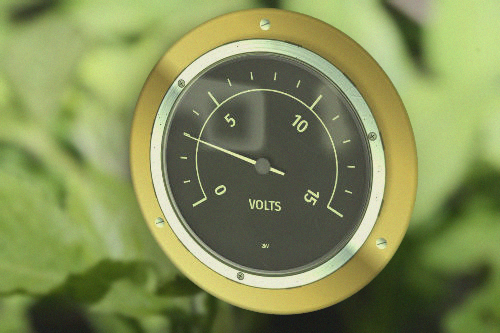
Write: 3V
